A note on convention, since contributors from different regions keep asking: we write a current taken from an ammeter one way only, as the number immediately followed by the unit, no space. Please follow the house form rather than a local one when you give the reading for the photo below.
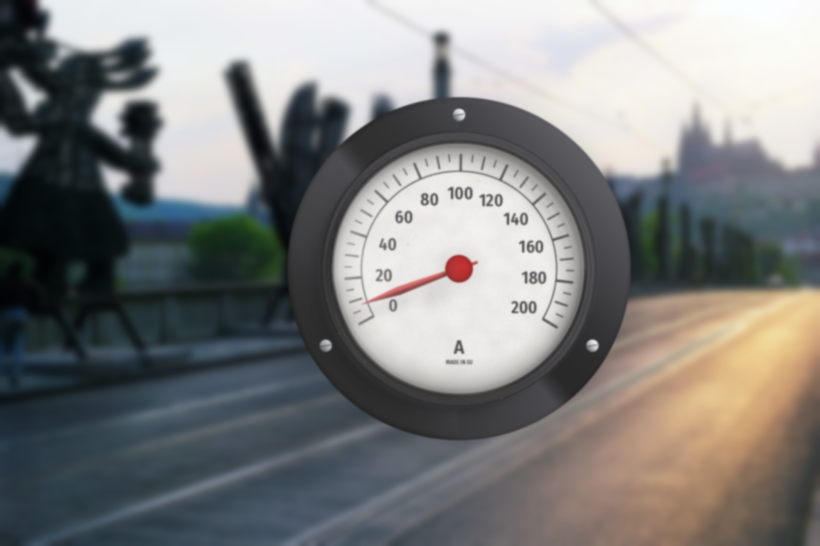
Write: 7.5A
